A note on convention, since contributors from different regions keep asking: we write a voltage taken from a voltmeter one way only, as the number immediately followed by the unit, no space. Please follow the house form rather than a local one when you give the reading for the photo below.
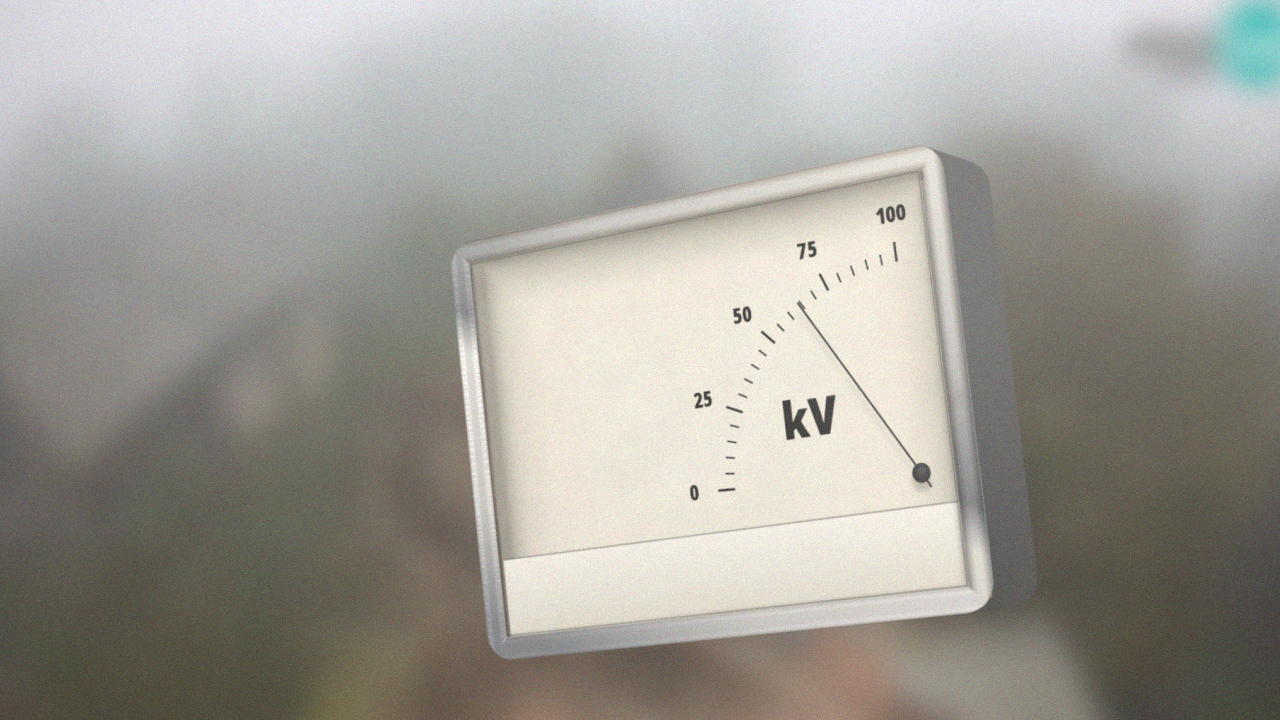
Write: 65kV
